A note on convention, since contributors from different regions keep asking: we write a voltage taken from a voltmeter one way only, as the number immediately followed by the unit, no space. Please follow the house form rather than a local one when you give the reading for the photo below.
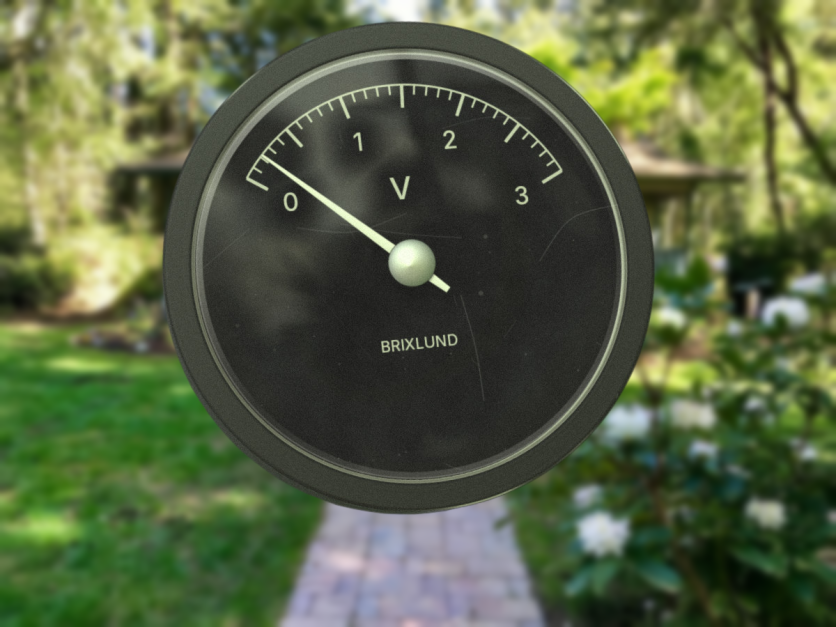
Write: 0.2V
